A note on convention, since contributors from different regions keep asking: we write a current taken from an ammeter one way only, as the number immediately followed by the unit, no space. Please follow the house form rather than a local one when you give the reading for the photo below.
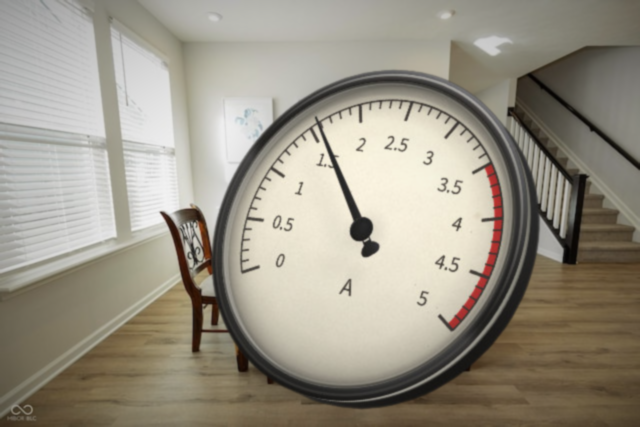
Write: 1.6A
